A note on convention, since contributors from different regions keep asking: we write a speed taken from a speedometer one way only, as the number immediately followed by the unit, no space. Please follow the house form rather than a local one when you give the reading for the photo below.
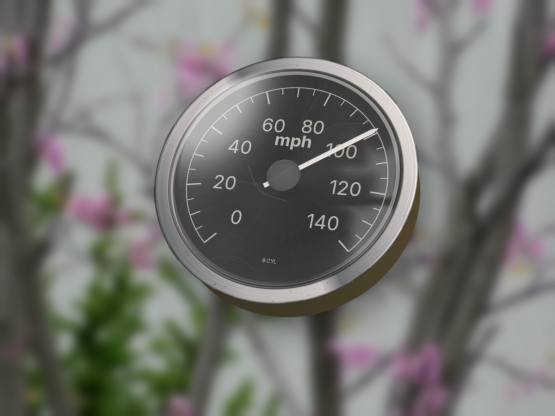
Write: 100mph
